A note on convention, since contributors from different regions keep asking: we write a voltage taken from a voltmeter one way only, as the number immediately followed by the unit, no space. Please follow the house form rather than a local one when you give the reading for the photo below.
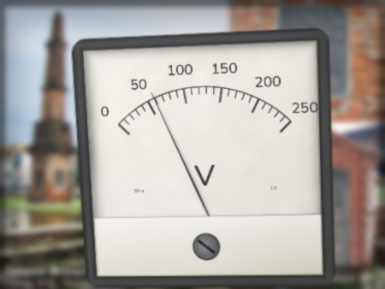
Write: 60V
